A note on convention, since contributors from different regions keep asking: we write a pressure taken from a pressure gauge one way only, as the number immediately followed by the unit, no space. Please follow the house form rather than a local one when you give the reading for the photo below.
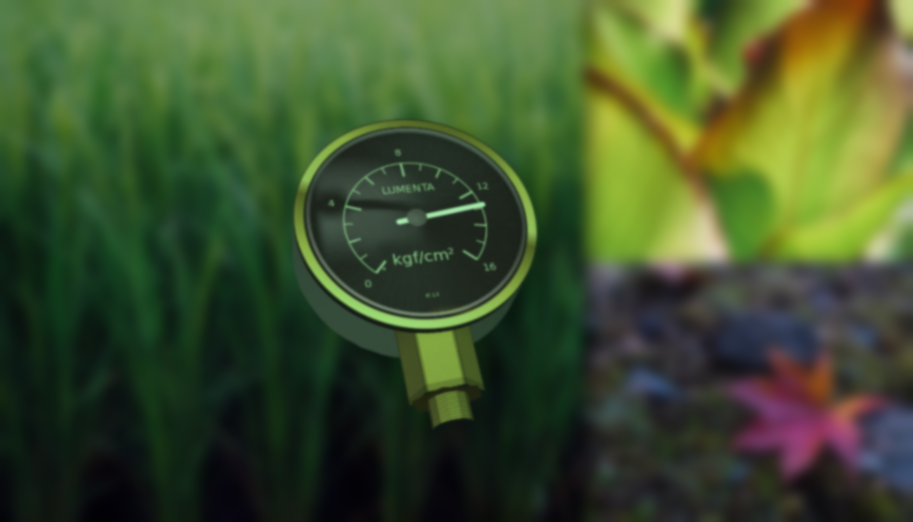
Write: 13kg/cm²
